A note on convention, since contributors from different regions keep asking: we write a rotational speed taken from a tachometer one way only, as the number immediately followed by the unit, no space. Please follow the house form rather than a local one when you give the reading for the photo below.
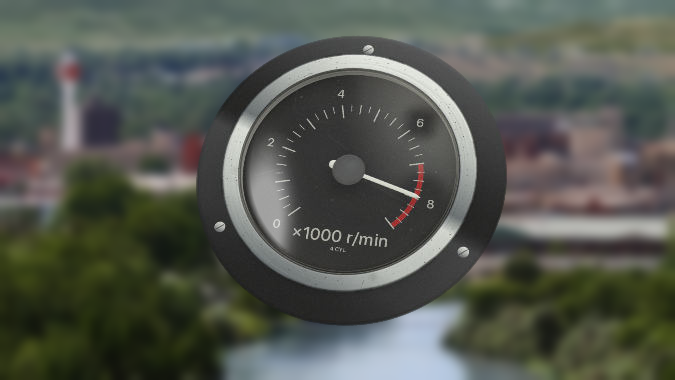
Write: 8000rpm
